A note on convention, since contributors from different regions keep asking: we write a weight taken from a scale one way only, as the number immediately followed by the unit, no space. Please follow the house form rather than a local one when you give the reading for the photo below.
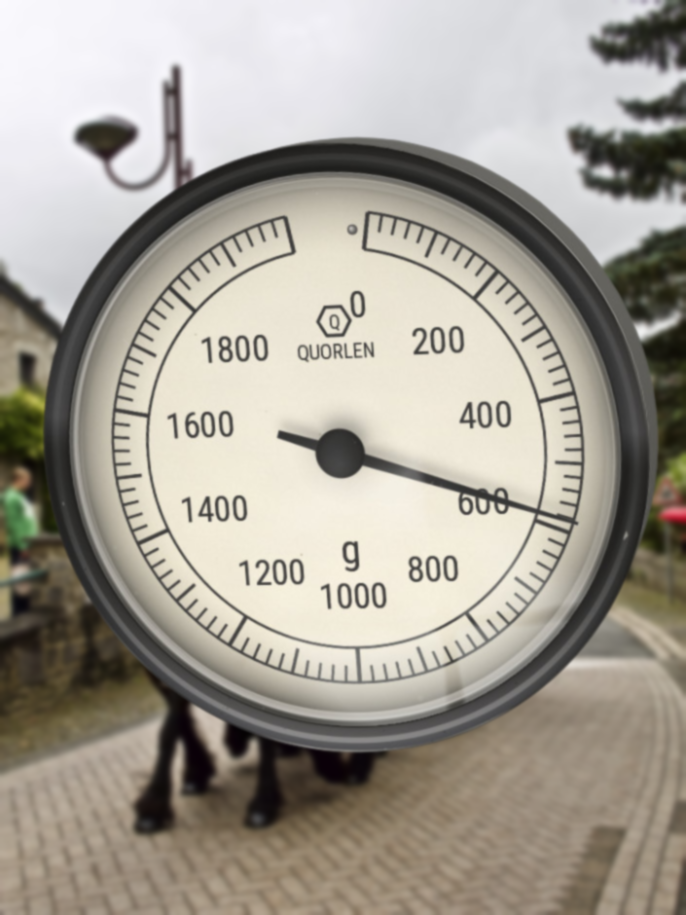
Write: 580g
